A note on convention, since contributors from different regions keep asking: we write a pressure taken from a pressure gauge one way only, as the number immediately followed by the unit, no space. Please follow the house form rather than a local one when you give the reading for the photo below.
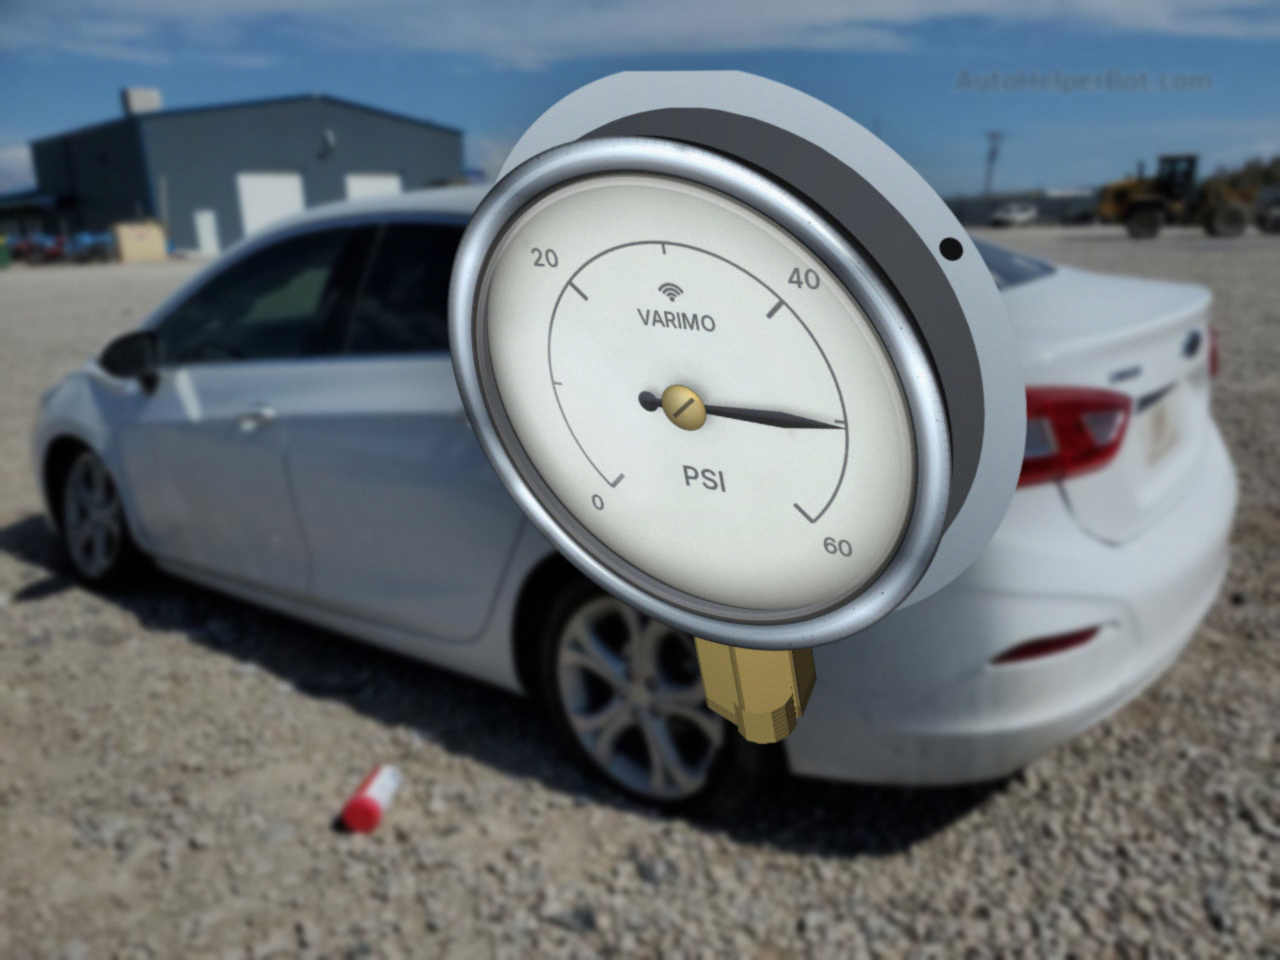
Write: 50psi
